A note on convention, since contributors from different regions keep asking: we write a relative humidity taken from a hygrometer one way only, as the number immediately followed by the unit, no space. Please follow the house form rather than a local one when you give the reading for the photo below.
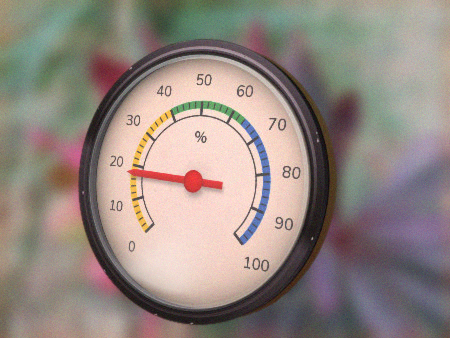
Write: 18%
